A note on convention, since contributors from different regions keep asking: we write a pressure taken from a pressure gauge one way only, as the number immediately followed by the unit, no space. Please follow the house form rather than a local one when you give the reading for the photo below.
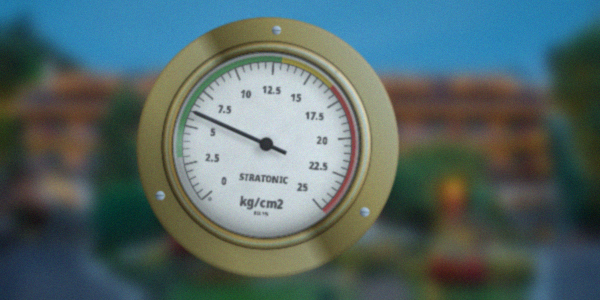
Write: 6kg/cm²
